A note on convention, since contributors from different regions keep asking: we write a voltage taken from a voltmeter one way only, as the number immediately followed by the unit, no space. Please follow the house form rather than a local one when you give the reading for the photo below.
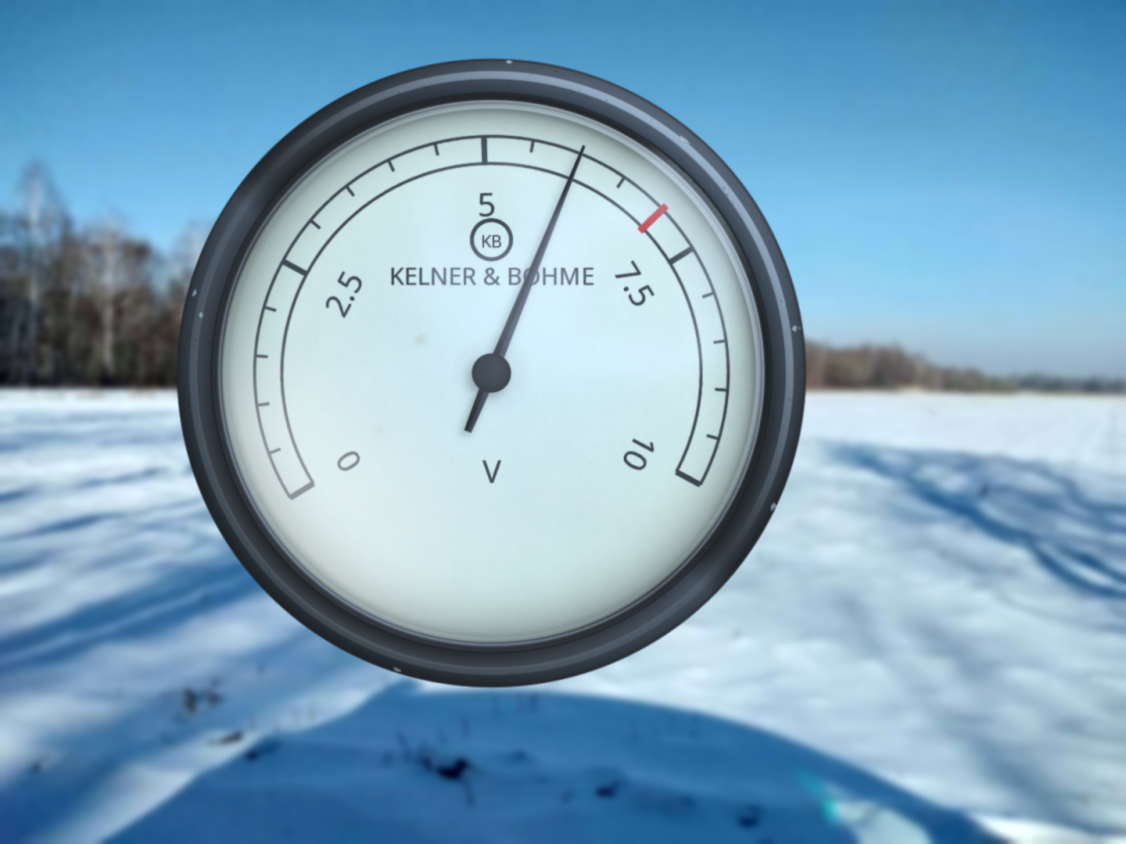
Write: 6V
